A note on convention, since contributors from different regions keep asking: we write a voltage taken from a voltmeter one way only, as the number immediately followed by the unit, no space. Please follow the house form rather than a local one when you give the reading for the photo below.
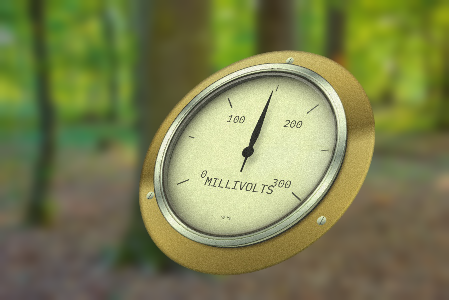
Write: 150mV
